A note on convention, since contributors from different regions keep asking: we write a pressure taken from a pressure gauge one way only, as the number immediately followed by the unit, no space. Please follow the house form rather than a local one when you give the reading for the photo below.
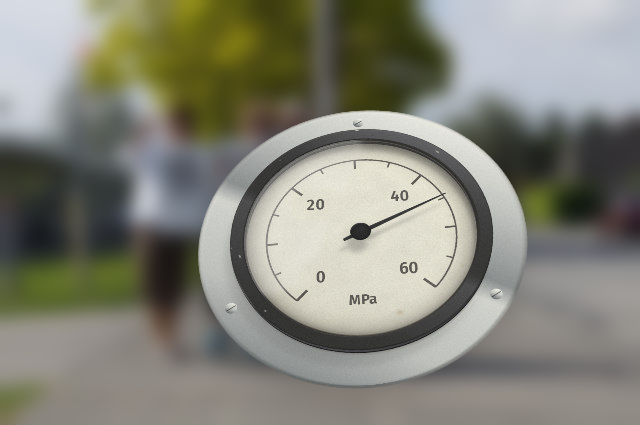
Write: 45MPa
